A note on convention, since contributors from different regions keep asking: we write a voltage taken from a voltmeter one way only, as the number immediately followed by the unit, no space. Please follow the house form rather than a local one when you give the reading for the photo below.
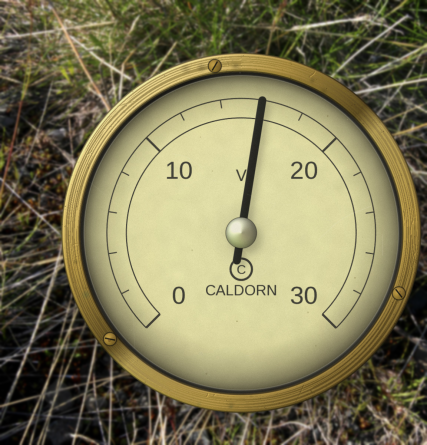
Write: 16V
